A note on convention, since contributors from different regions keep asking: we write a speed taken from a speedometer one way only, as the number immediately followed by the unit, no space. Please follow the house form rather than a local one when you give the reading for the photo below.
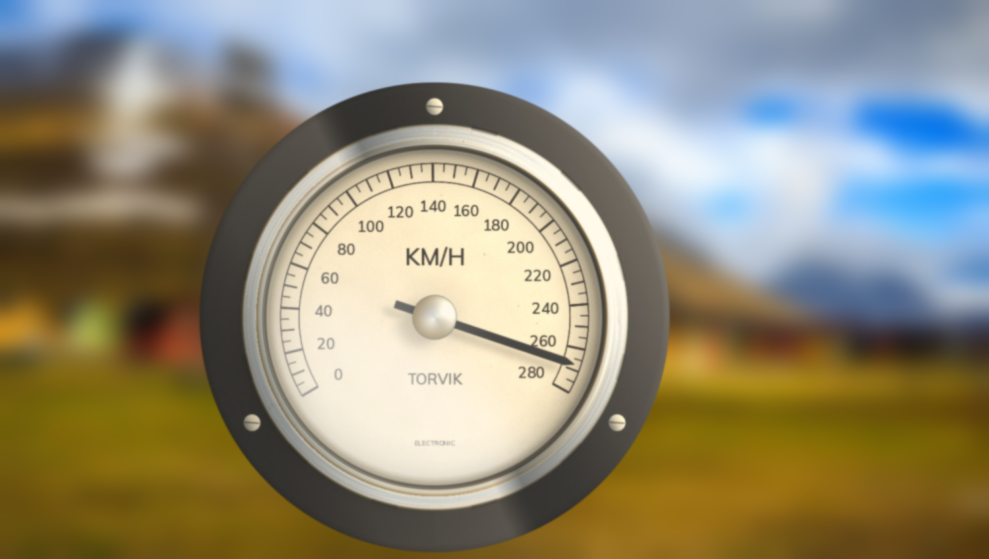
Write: 267.5km/h
